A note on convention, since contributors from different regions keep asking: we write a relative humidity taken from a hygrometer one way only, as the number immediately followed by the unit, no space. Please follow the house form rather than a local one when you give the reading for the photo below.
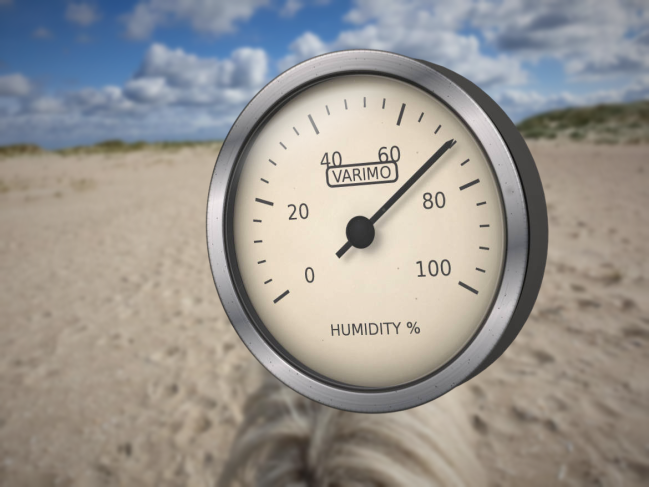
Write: 72%
